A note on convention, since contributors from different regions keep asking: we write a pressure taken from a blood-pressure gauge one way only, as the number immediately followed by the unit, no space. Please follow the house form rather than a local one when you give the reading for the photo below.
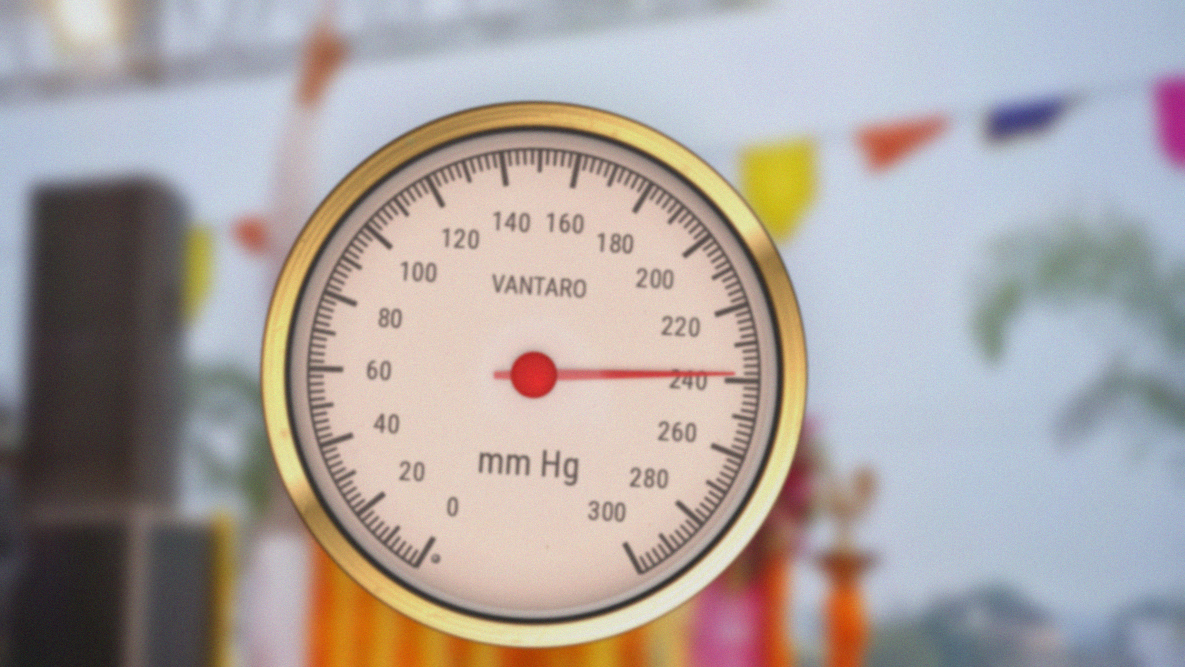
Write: 238mmHg
